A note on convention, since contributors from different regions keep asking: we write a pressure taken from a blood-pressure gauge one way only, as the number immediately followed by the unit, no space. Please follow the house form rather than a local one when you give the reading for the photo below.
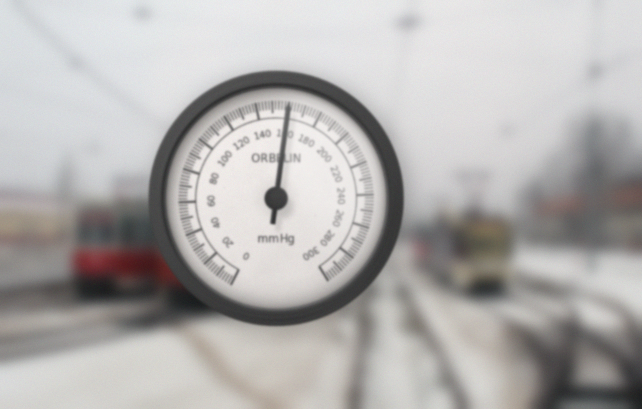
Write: 160mmHg
